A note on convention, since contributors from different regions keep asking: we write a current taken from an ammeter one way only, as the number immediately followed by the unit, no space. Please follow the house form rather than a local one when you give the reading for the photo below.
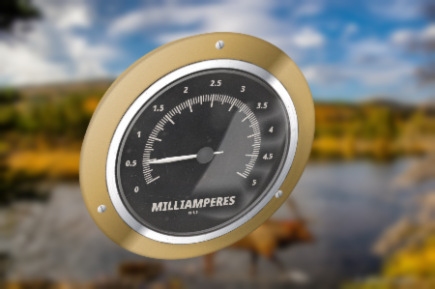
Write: 0.5mA
